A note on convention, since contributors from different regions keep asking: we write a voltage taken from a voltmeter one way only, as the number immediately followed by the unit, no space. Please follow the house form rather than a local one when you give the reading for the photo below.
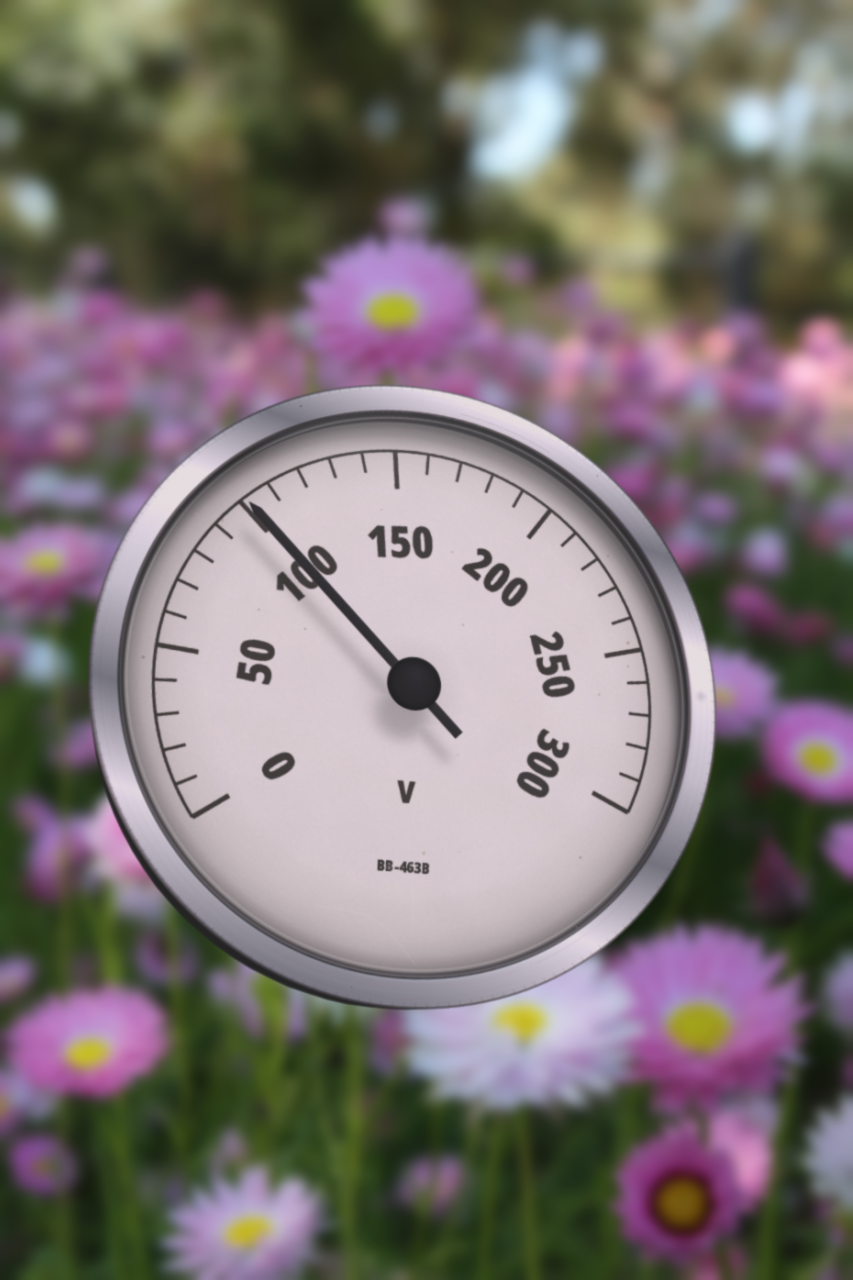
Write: 100V
